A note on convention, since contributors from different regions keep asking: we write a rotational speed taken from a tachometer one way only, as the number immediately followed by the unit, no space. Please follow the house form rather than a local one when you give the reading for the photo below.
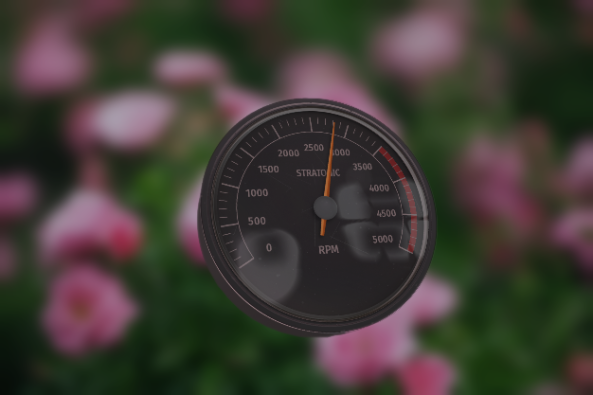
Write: 2800rpm
